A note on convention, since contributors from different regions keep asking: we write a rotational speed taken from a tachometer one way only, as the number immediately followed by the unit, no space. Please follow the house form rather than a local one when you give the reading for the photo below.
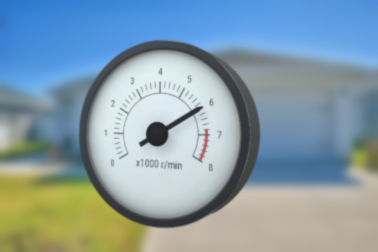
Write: 6000rpm
